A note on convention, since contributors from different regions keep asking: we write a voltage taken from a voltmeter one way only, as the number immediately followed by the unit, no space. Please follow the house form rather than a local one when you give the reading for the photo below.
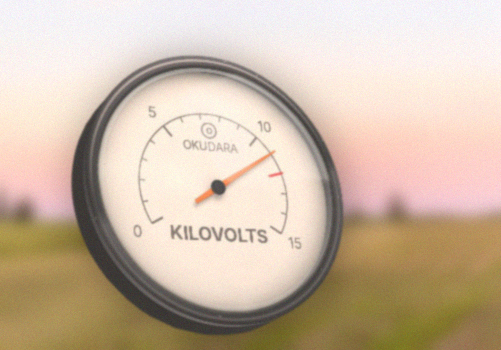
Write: 11kV
